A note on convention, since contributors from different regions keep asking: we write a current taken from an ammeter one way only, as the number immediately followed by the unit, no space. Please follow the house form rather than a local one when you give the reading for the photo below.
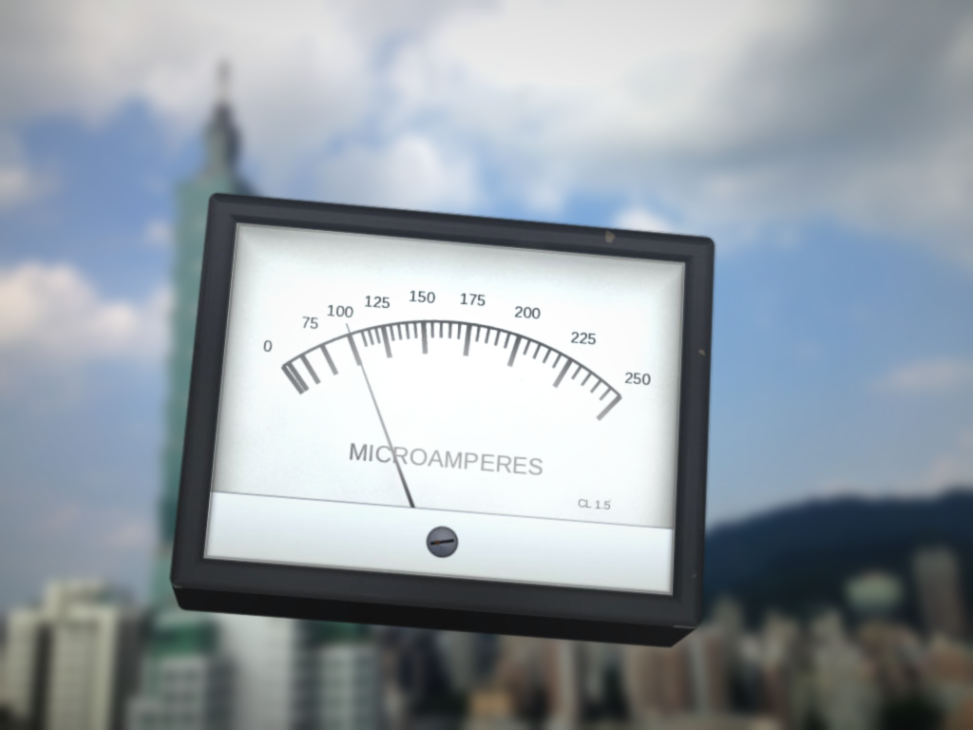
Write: 100µA
